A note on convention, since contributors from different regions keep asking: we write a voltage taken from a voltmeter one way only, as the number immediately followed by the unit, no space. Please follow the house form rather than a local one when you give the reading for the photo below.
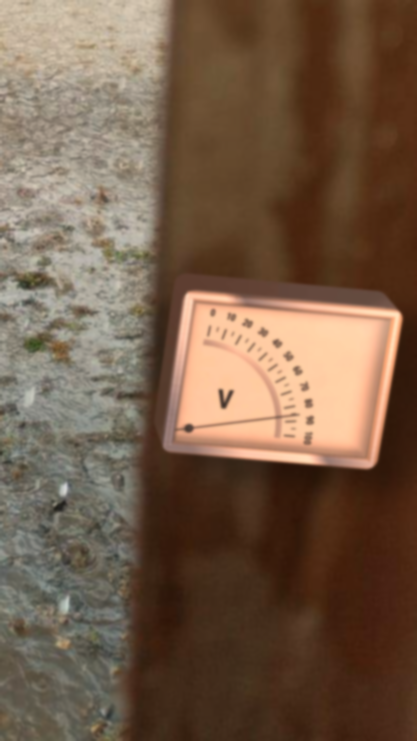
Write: 85V
